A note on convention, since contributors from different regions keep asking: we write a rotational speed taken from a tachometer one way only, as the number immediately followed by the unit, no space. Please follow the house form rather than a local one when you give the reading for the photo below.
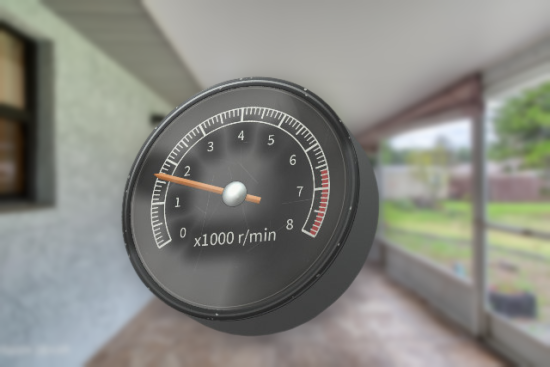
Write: 1600rpm
